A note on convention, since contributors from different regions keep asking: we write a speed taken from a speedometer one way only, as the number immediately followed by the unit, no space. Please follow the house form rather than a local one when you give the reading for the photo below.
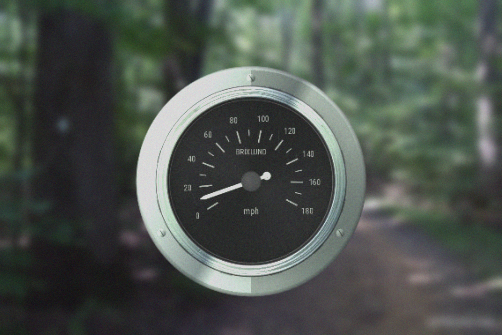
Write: 10mph
